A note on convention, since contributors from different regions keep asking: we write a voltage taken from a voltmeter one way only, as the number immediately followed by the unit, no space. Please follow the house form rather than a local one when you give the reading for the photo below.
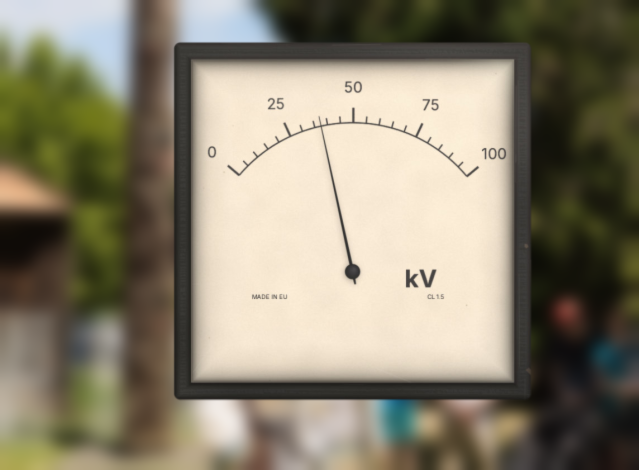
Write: 37.5kV
